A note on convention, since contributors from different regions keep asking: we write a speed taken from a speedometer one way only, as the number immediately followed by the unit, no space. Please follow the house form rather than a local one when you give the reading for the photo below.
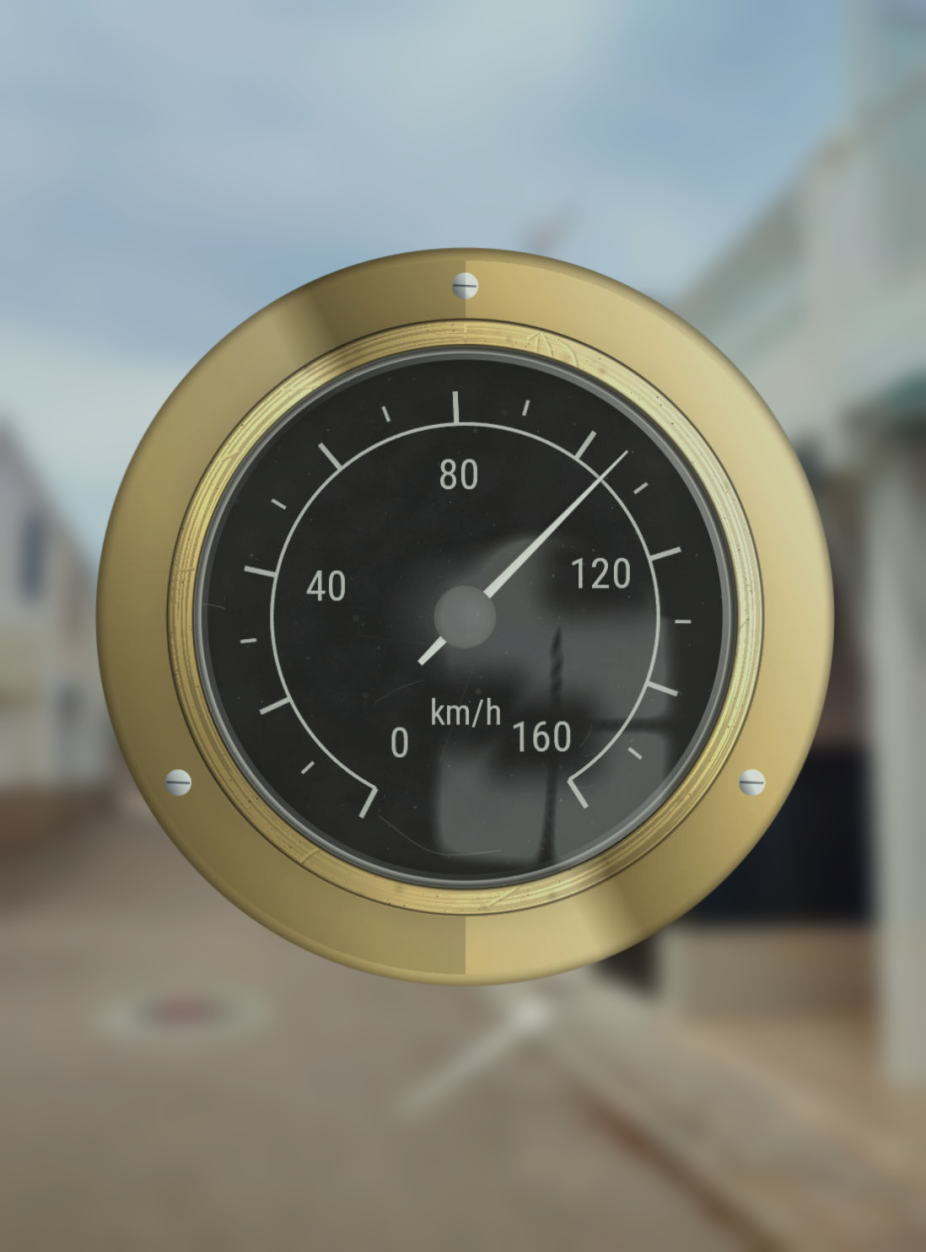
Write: 105km/h
